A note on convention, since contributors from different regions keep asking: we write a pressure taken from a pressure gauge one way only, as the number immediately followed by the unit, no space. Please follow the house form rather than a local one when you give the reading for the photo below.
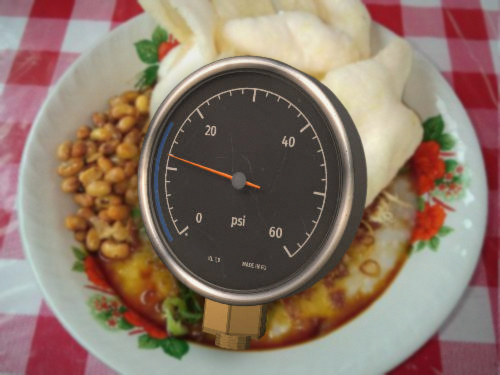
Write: 12psi
